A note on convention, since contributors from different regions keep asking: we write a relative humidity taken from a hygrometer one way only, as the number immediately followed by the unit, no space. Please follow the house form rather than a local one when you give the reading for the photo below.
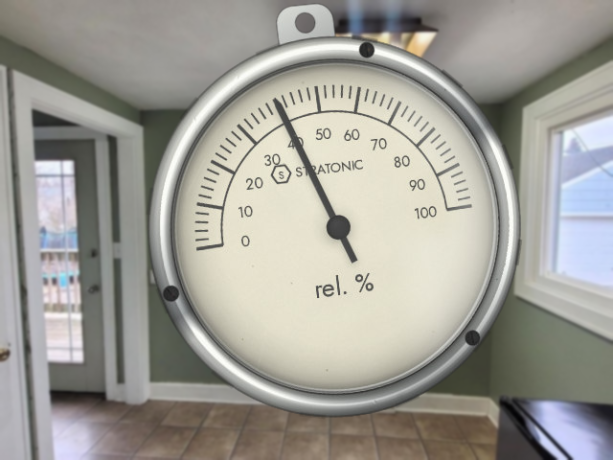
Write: 40%
